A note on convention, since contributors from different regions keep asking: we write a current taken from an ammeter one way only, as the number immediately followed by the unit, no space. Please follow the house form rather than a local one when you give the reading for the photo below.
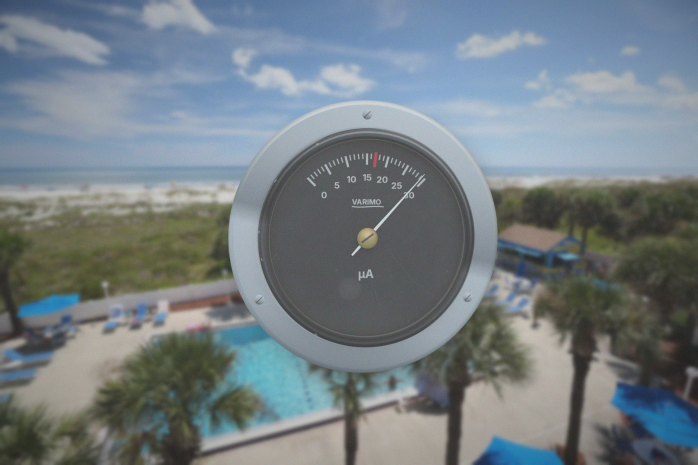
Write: 29µA
